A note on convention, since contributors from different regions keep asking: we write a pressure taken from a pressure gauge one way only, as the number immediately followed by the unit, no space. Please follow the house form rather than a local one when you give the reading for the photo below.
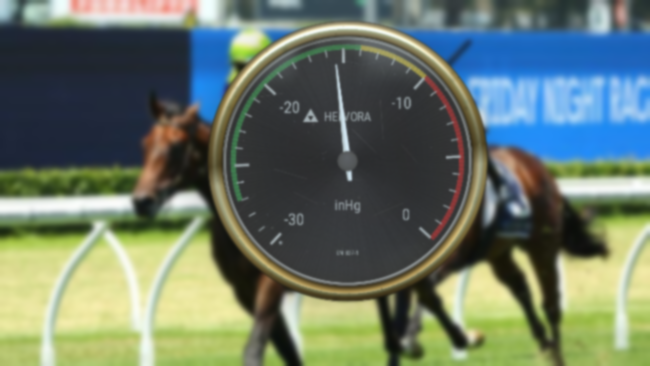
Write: -15.5inHg
